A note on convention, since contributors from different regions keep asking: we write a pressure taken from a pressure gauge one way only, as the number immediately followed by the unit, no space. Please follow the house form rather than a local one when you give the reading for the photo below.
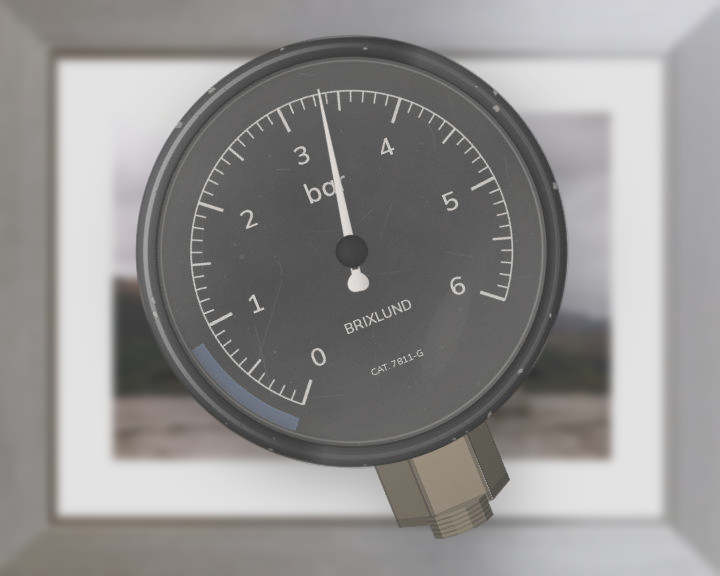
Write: 3.35bar
